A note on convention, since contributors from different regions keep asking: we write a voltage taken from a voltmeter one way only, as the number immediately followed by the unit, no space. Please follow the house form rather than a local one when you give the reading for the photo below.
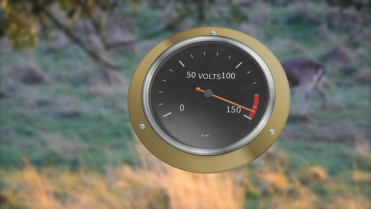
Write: 145V
